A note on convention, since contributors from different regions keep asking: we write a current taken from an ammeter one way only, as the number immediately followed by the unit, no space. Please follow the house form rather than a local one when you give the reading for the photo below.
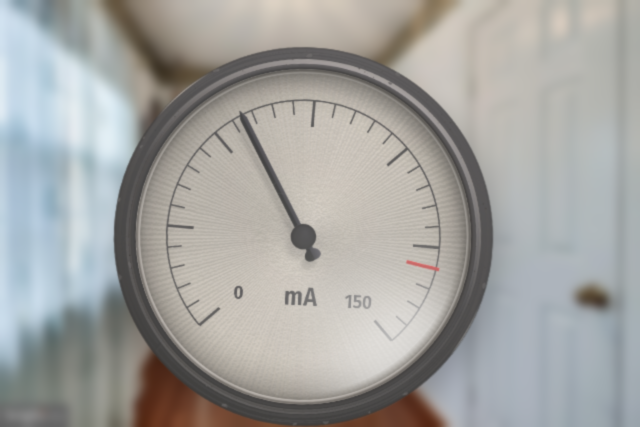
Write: 57.5mA
